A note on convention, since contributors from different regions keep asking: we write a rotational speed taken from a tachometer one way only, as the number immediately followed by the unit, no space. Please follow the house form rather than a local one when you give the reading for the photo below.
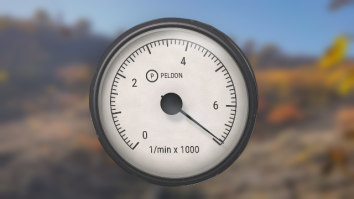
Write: 6900rpm
